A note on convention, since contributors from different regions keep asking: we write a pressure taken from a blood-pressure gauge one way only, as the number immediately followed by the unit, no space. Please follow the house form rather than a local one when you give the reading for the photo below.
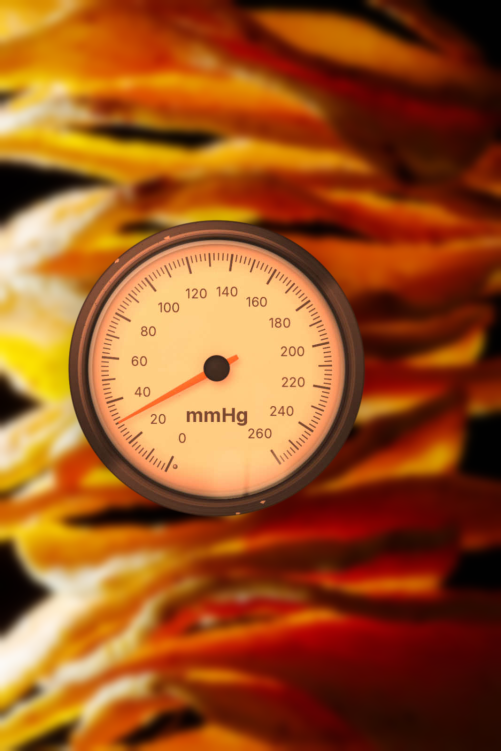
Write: 30mmHg
